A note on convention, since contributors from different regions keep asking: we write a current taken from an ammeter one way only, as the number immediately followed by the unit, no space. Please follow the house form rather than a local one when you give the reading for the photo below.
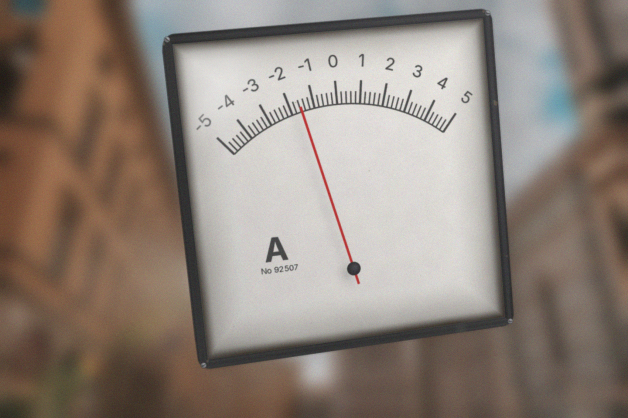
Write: -1.6A
